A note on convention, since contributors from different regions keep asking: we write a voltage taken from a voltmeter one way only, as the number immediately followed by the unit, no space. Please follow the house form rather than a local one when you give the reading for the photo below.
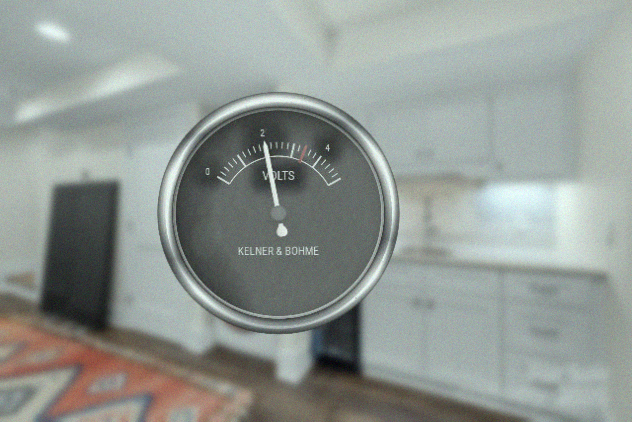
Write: 2V
